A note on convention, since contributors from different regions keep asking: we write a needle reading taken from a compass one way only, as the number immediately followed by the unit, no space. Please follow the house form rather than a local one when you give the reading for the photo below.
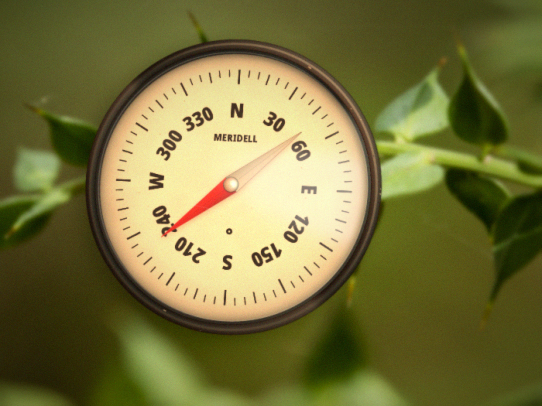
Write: 230°
